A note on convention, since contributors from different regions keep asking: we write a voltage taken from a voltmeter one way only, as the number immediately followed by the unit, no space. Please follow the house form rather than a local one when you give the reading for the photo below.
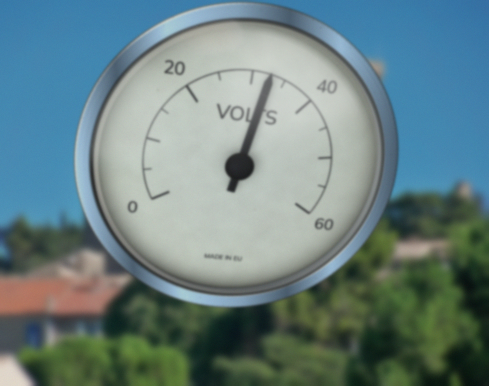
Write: 32.5V
